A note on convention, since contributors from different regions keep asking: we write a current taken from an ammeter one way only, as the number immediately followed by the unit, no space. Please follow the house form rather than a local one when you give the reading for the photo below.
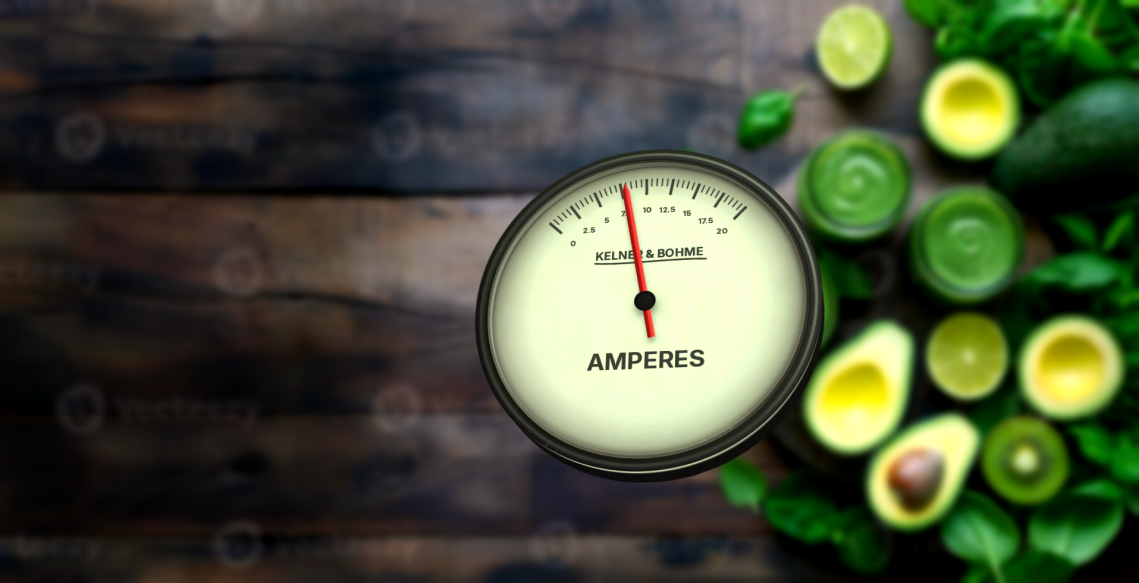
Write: 8A
